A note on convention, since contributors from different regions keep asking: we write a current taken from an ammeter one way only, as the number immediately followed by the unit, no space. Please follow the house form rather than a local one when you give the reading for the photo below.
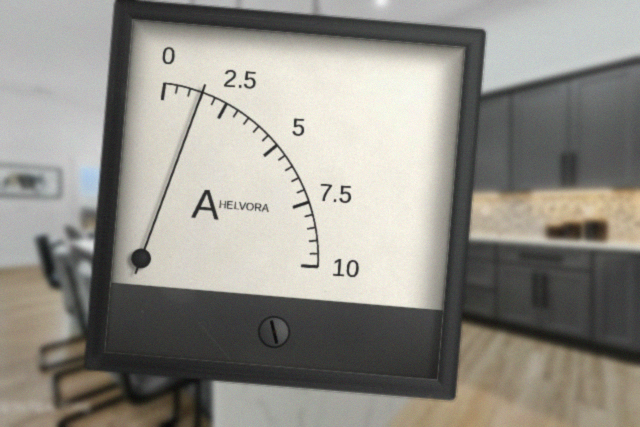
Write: 1.5A
